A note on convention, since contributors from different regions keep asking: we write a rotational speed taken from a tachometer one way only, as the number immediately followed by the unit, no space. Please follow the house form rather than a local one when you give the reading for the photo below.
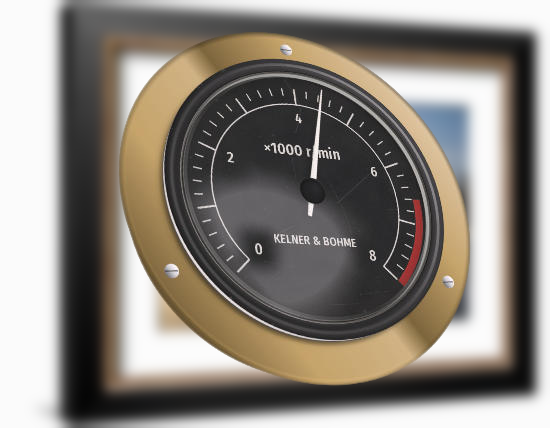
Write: 4400rpm
